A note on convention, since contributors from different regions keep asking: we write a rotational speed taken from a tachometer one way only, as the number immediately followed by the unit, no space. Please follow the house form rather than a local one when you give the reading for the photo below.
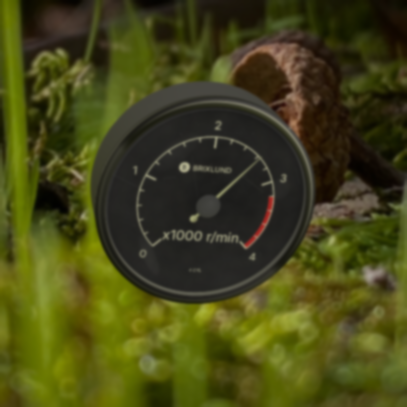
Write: 2600rpm
